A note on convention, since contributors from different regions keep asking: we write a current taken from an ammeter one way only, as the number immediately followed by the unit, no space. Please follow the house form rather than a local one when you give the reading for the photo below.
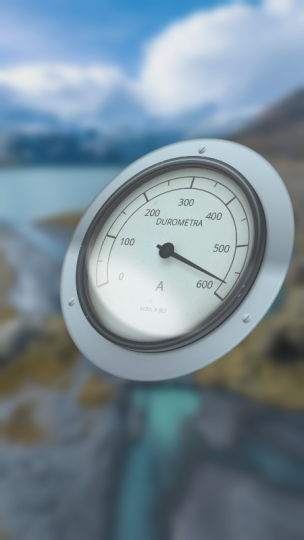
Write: 575A
